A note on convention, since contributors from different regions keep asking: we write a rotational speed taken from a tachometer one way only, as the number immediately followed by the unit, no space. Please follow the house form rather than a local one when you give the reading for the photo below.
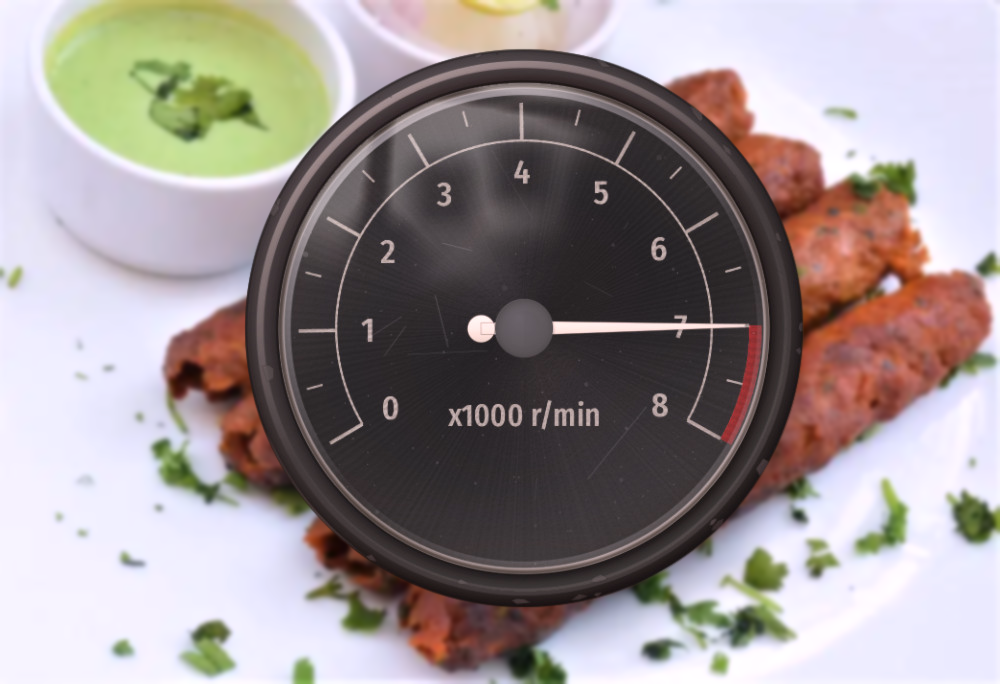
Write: 7000rpm
